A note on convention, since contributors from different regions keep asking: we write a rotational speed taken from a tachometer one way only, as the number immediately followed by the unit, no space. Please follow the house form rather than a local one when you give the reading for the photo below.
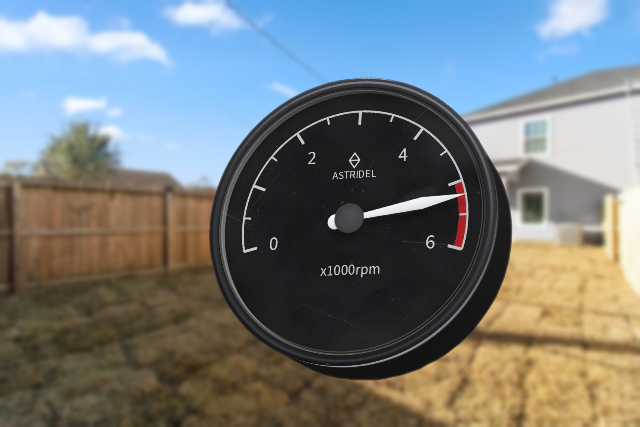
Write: 5250rpm
